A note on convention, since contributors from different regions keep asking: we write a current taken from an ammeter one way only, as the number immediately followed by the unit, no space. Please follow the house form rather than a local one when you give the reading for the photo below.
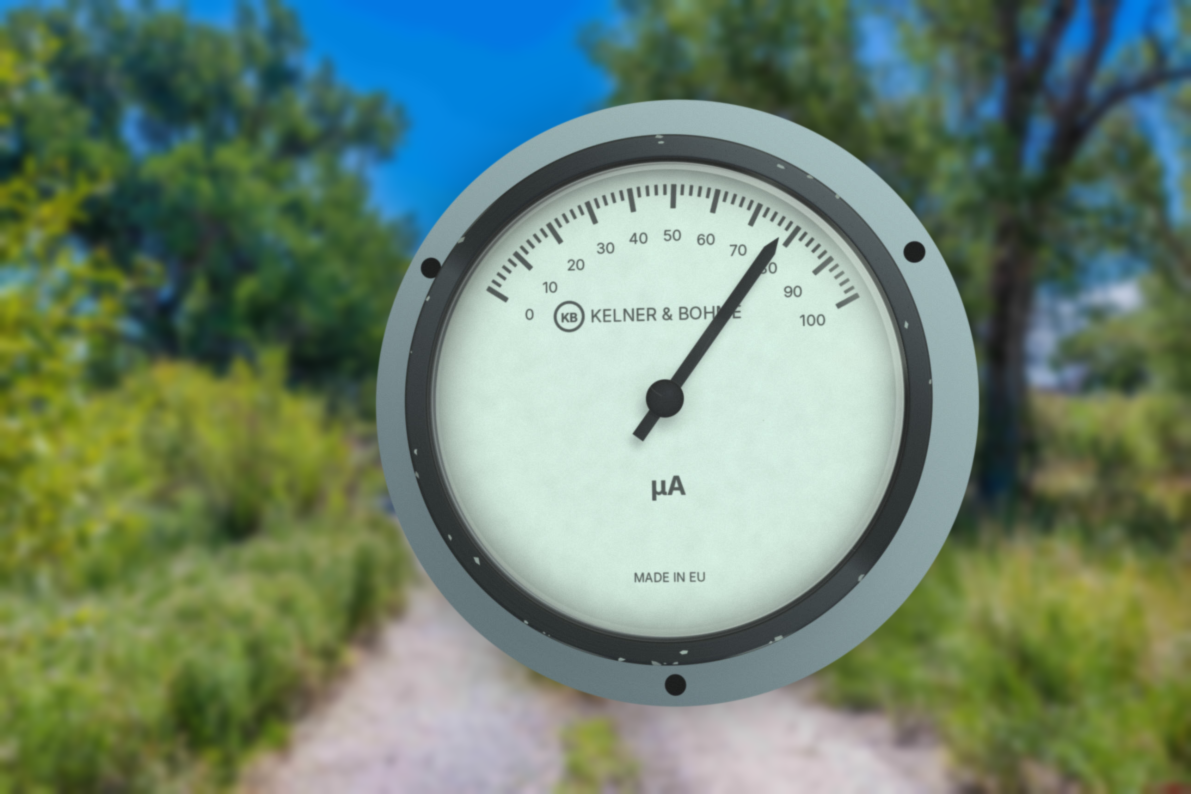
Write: 78µA
